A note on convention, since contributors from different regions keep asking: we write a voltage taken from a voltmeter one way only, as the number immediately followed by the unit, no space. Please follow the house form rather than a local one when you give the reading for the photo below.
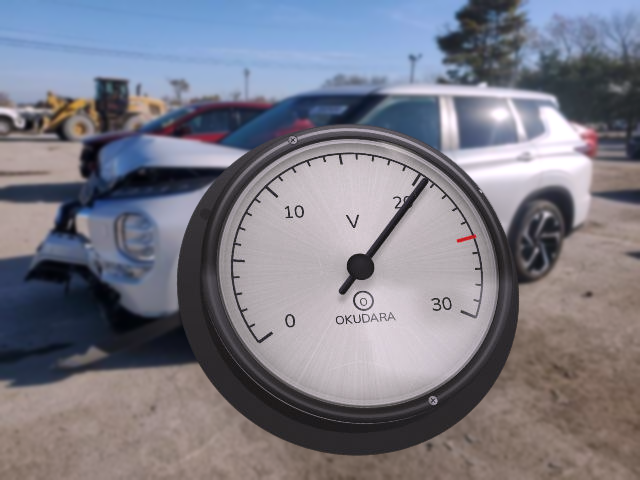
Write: 20.5V
